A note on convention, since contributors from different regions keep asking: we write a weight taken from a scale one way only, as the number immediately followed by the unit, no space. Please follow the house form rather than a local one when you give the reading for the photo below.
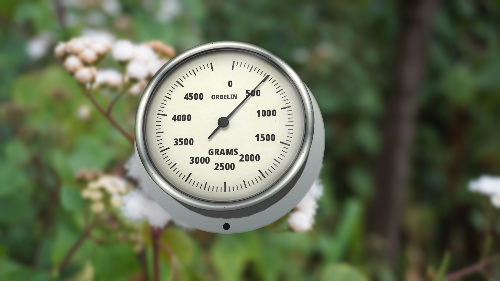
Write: 500g
